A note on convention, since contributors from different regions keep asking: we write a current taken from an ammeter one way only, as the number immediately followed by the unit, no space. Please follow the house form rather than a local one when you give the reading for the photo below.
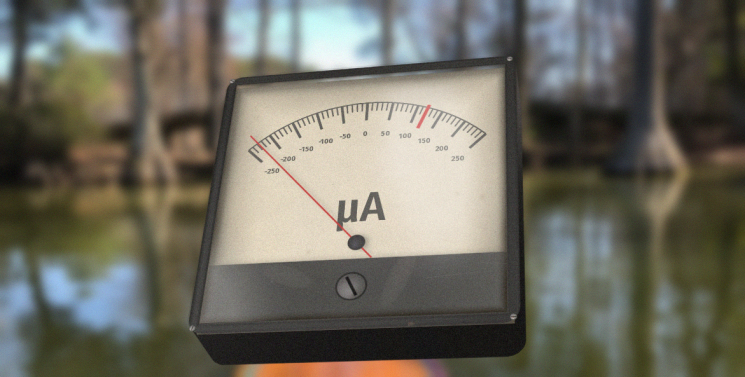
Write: -230µA
